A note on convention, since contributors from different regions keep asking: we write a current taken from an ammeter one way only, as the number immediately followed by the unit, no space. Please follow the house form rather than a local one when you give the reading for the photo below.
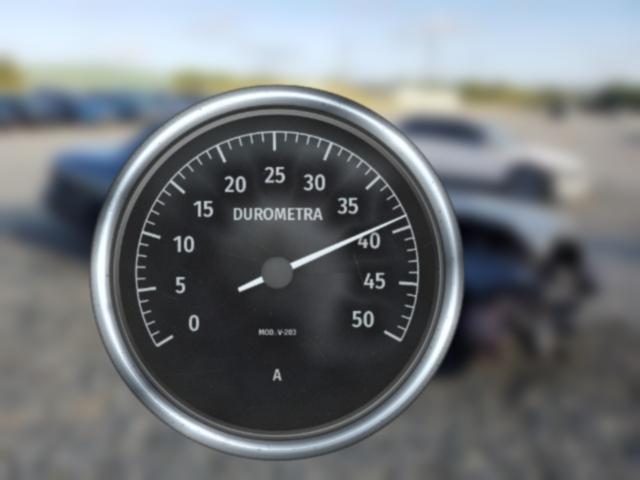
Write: 39A
